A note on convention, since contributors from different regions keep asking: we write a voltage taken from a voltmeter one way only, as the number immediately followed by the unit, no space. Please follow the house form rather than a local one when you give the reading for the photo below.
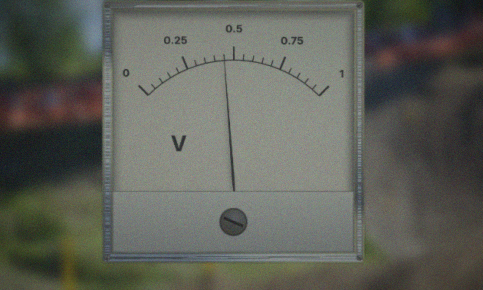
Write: 0.45V
